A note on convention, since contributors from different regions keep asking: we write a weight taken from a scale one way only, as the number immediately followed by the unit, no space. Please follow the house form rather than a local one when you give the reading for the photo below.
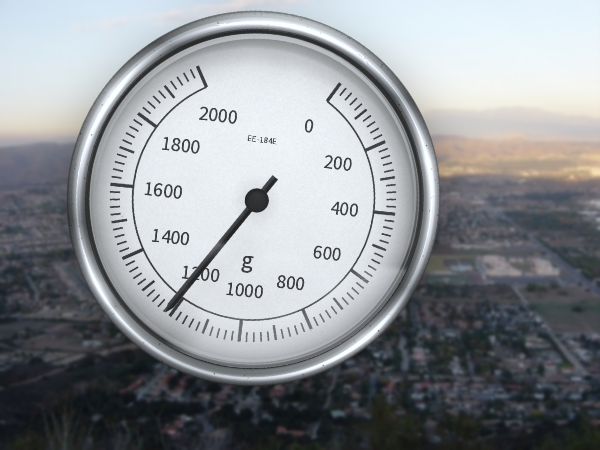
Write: 1220g
